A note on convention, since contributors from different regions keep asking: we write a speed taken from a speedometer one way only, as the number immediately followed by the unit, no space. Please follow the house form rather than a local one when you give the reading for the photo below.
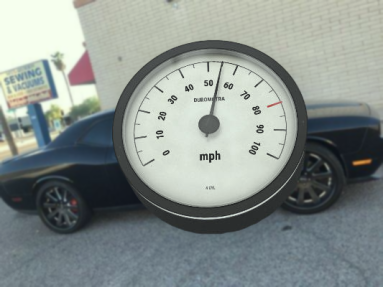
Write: 55mph
